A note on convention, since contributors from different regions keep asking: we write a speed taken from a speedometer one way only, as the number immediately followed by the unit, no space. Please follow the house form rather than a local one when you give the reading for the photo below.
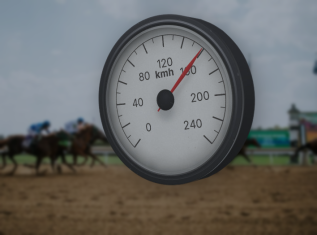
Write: 160km/h
